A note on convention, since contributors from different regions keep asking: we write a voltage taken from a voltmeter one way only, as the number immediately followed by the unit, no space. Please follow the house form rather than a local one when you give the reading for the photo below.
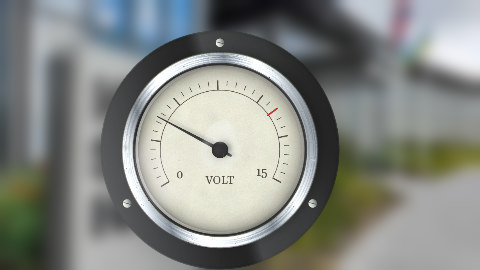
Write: 3.75V
